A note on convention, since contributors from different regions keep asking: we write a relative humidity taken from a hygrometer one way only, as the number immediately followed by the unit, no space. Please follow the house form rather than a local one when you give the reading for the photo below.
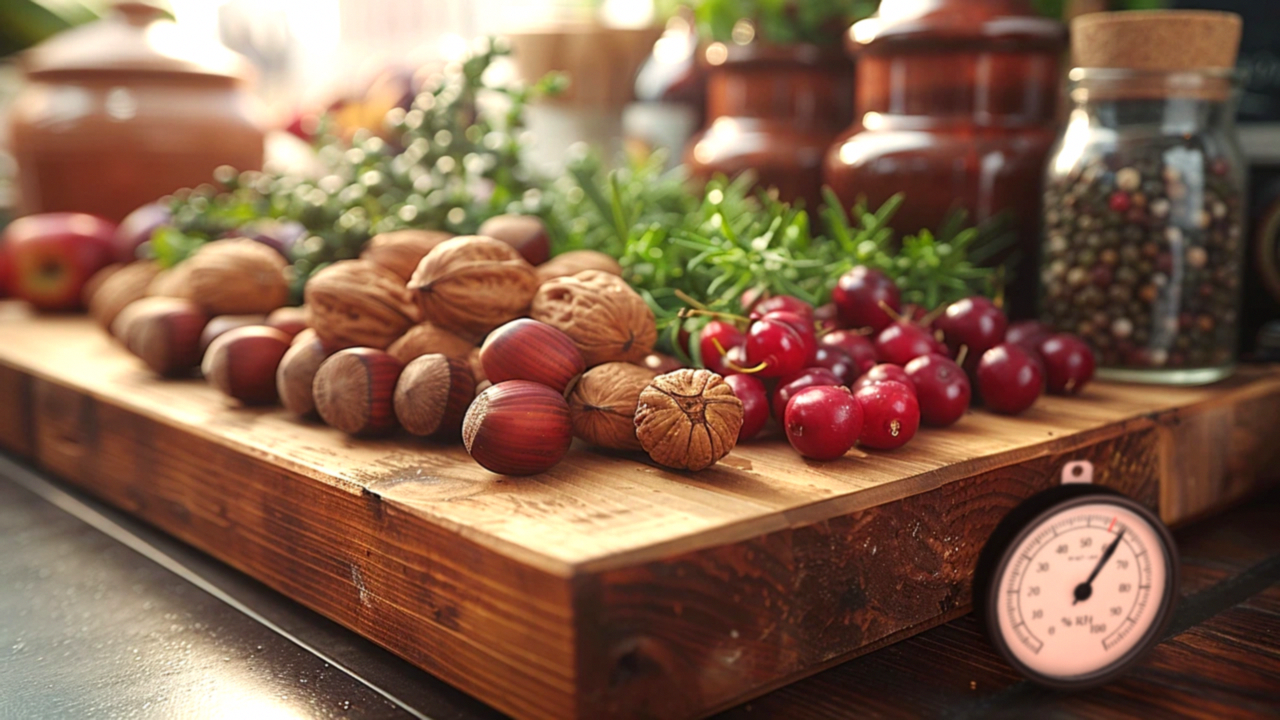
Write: 60%
